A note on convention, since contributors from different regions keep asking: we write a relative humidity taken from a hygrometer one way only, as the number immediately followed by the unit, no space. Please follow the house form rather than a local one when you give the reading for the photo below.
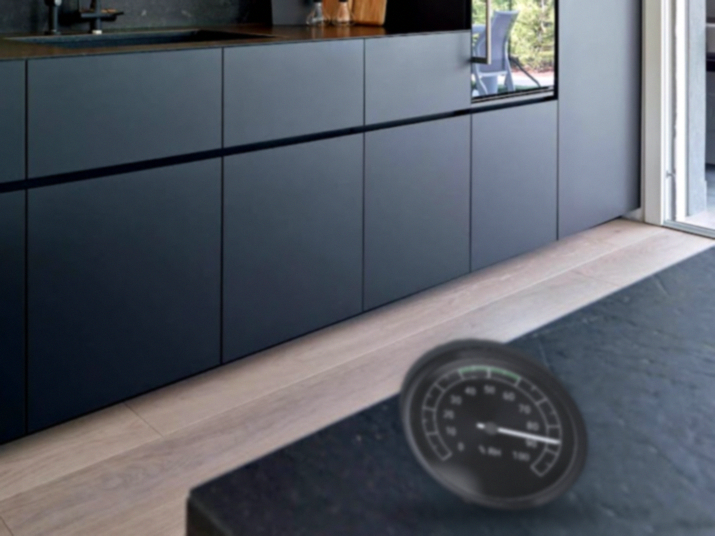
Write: 85%
